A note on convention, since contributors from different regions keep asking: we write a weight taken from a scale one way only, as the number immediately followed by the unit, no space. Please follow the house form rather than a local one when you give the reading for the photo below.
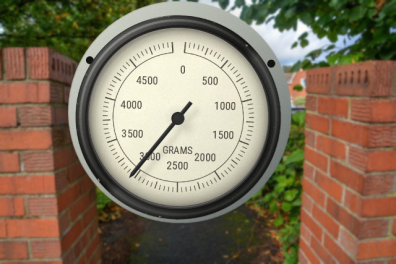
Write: 3050g
